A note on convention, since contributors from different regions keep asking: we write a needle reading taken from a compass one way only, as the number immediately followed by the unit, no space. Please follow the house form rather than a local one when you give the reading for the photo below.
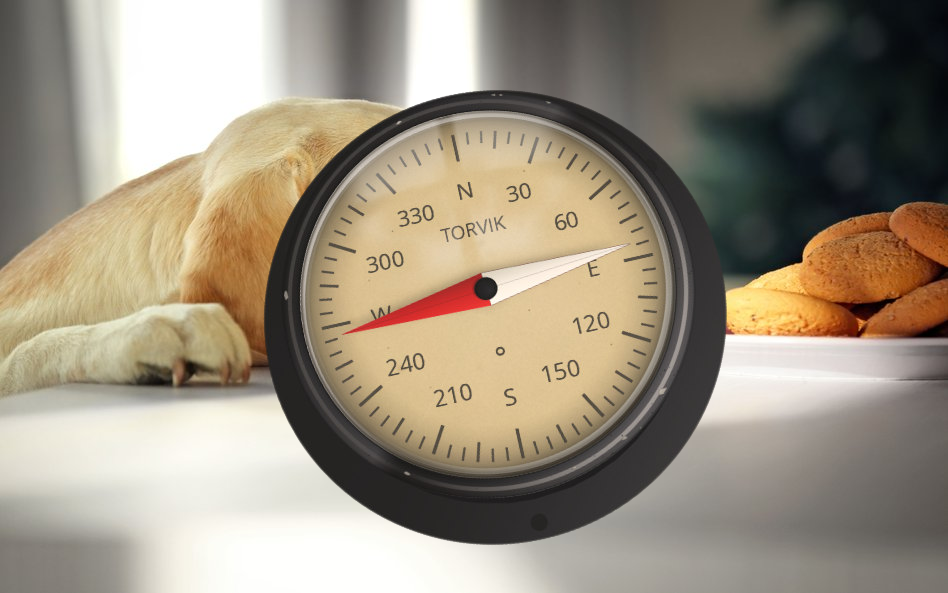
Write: 265°
